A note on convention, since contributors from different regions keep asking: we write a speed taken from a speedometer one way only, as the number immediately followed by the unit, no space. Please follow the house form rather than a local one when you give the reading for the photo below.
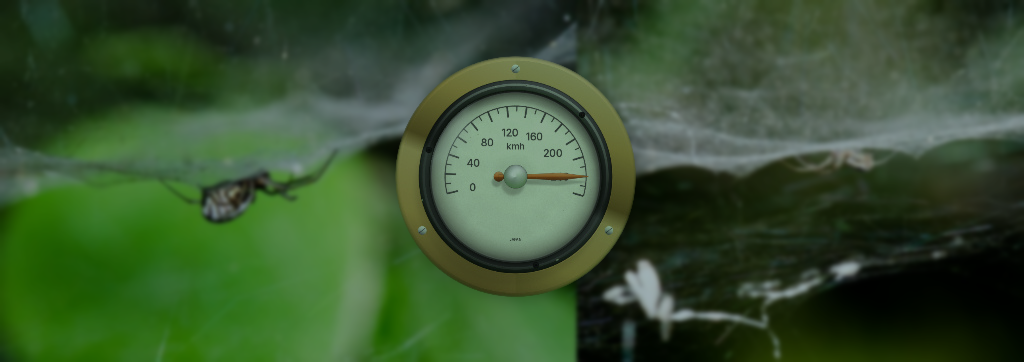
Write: 240km/h
